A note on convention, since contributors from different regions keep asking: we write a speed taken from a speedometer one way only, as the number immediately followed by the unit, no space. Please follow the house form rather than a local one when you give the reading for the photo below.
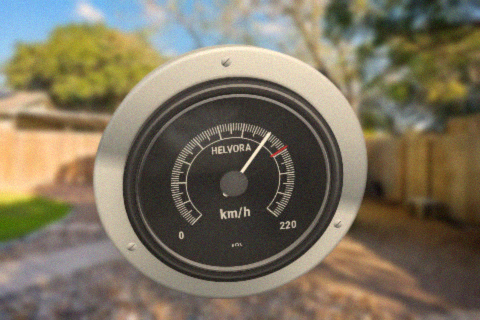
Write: 140km/h
